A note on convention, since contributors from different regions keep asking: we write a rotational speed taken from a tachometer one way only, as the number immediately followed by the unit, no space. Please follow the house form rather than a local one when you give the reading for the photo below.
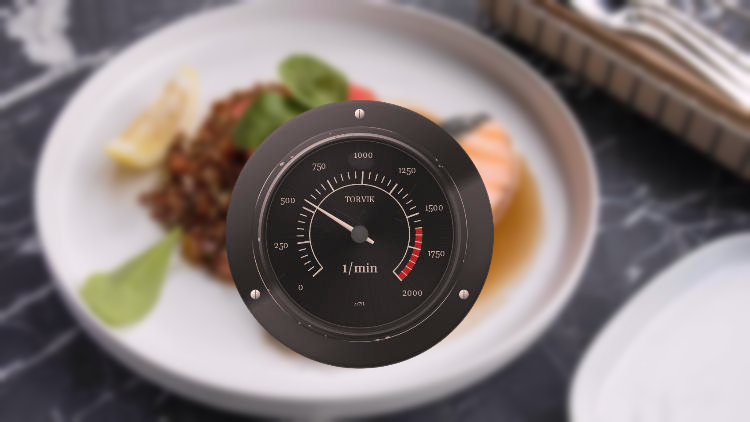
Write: 550rpm
